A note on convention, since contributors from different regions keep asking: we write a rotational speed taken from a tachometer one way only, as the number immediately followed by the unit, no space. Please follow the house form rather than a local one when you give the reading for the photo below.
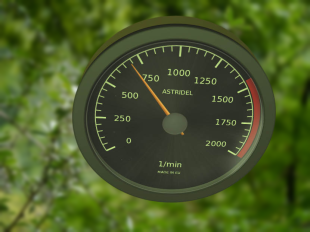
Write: 700rpm
